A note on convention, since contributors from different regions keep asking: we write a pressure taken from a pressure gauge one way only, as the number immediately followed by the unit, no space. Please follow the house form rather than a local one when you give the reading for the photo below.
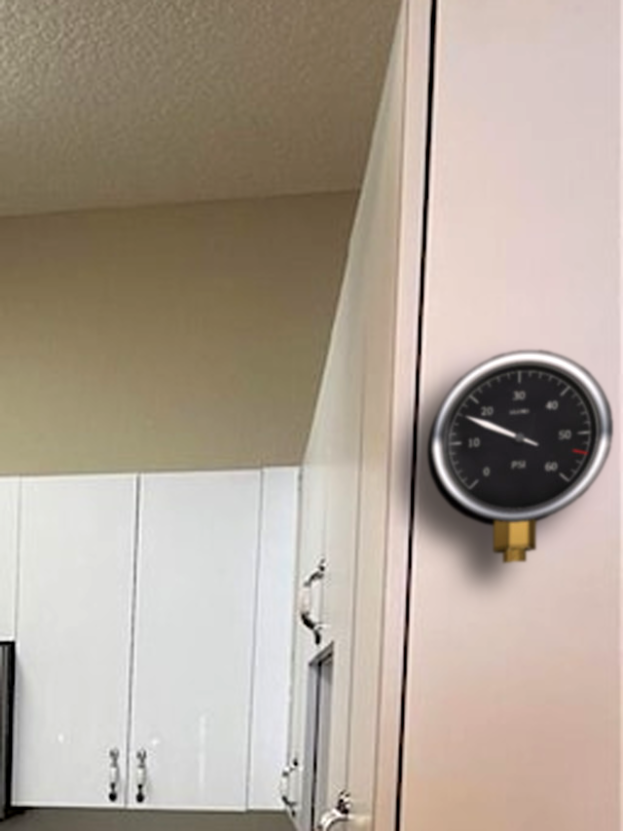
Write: 16psi
